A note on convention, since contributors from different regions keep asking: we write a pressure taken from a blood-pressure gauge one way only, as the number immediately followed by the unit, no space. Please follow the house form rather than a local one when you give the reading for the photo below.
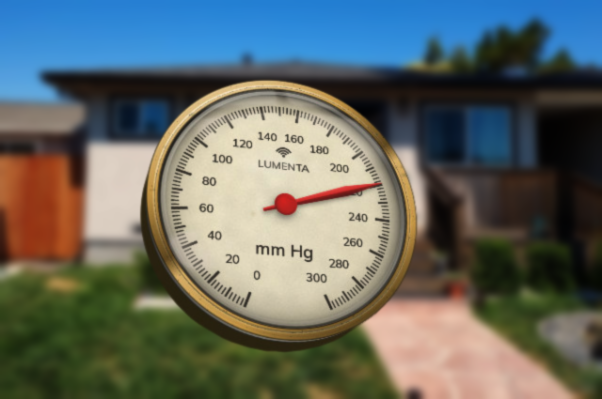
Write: 220mmHg
